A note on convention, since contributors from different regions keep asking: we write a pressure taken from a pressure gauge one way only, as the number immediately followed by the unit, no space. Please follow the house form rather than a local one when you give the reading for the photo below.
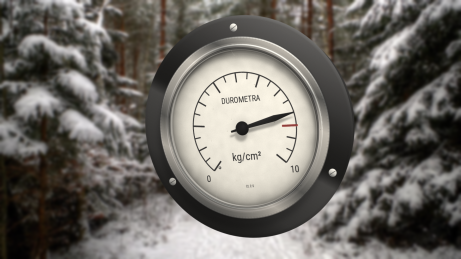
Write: 8kg/cm²
